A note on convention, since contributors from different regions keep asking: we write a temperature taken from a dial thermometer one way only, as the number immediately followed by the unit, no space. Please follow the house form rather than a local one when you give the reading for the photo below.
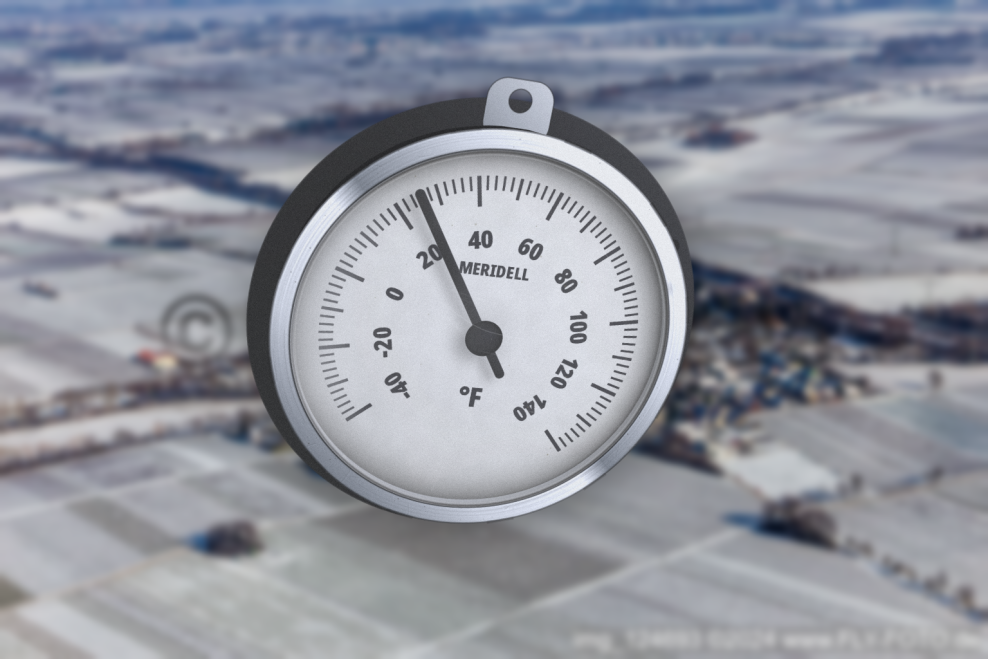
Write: 26°F
